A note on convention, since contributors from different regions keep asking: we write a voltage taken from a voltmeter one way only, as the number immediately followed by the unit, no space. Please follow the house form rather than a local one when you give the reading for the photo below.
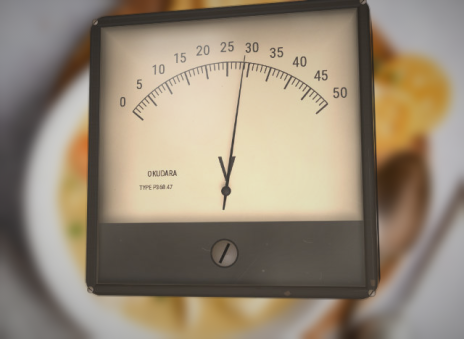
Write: 29V
